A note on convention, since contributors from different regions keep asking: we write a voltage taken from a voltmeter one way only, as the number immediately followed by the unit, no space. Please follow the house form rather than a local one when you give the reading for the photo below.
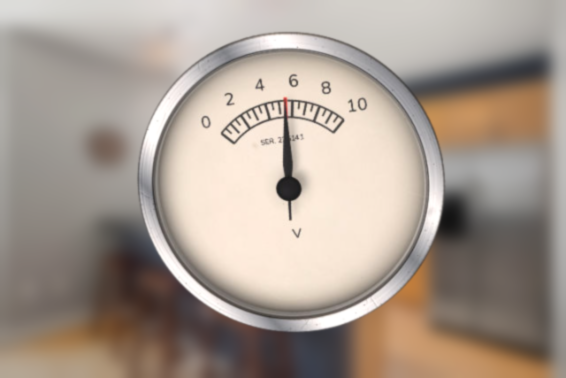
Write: 5.5V
